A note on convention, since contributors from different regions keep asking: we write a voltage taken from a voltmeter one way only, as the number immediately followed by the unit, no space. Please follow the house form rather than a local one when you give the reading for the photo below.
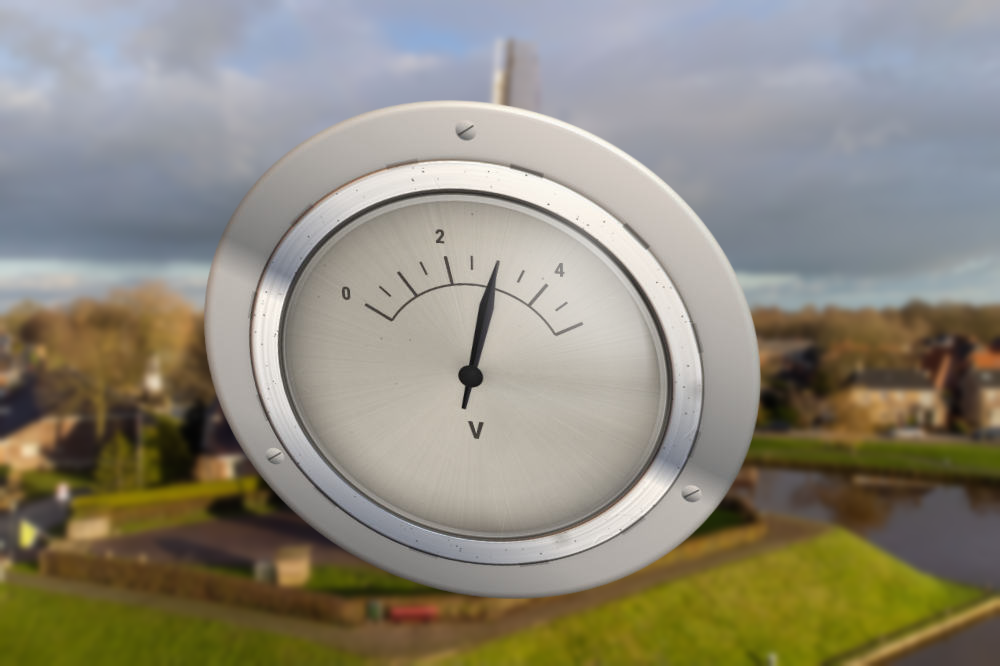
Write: 3V
